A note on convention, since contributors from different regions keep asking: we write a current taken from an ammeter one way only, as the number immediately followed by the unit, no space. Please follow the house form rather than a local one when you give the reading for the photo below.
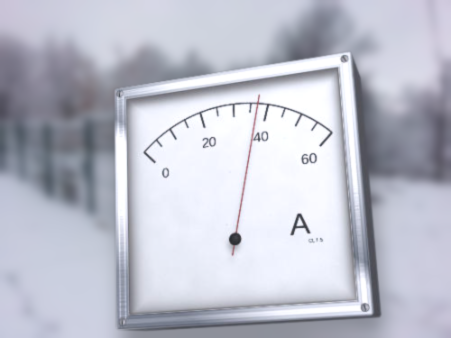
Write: 37.5A
